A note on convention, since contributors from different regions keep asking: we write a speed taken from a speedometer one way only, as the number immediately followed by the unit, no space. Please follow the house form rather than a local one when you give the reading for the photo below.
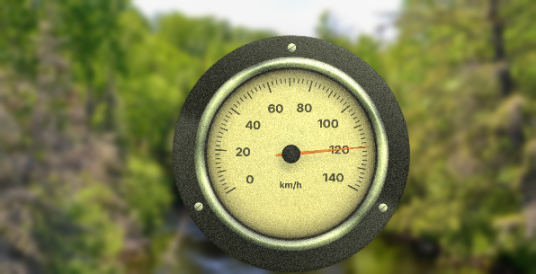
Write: 120km/h
